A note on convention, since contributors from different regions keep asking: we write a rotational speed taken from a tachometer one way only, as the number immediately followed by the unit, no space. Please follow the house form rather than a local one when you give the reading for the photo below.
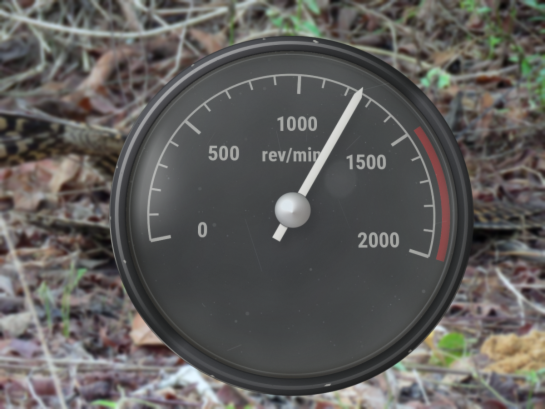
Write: 1250rpm
